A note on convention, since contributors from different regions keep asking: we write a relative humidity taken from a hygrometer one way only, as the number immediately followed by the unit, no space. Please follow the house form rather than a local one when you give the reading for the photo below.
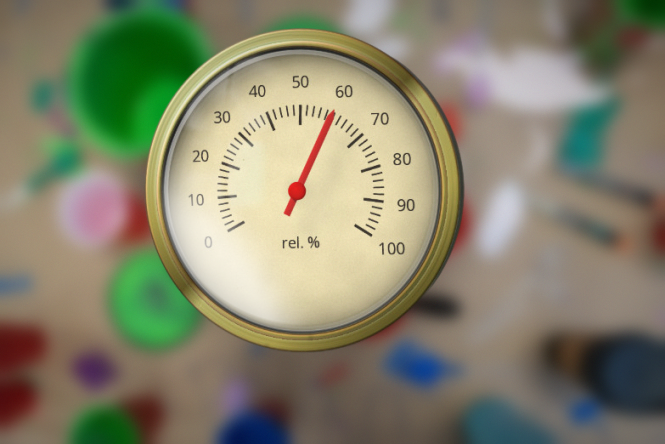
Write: 60%
